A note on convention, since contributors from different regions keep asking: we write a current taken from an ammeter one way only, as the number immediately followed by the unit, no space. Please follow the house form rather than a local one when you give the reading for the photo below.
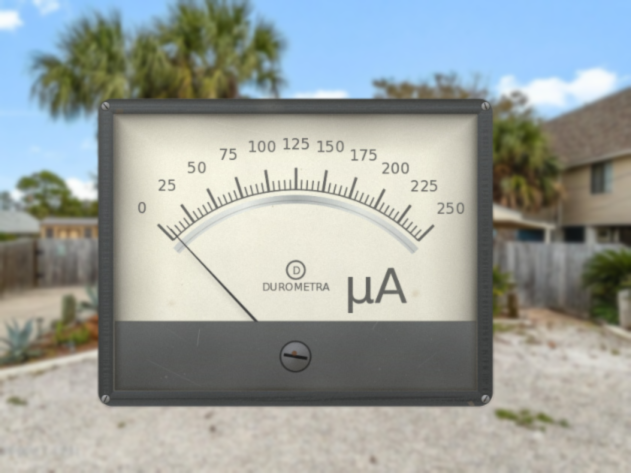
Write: 5µA
